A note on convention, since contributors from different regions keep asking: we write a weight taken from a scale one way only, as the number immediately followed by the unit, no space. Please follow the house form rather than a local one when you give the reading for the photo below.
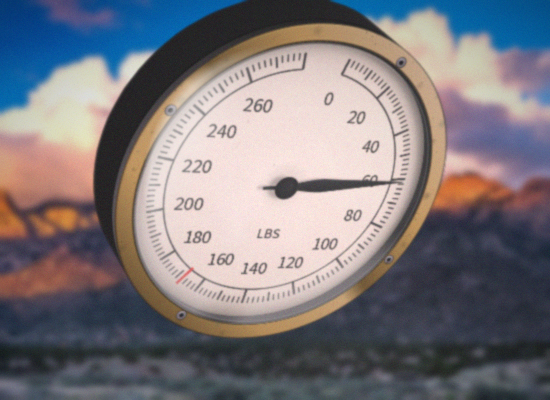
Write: 60lb
